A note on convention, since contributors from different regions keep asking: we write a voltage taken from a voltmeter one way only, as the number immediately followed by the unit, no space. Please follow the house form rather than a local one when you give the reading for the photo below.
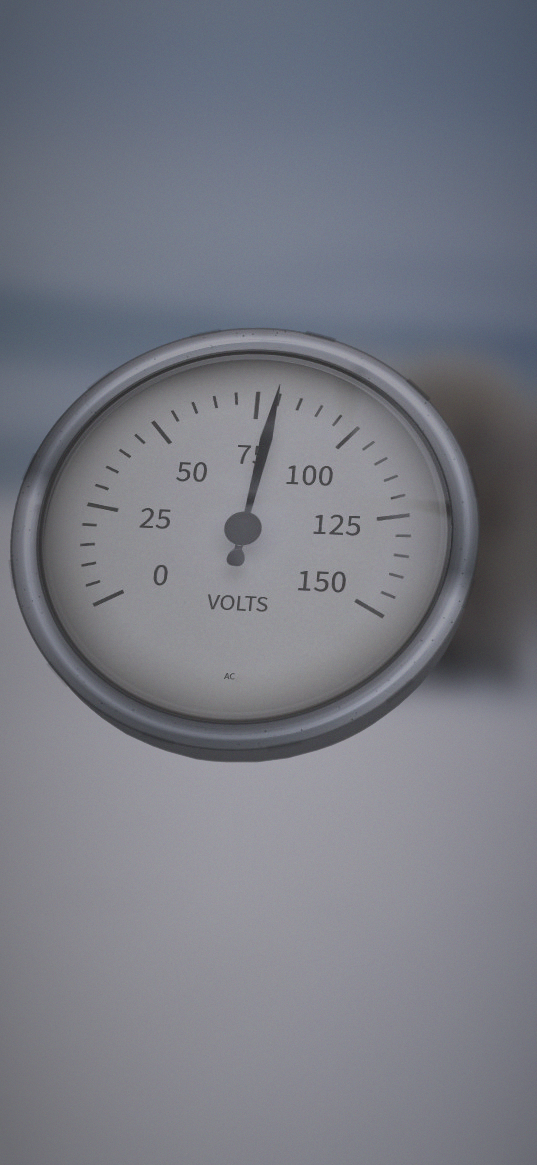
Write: 80V
